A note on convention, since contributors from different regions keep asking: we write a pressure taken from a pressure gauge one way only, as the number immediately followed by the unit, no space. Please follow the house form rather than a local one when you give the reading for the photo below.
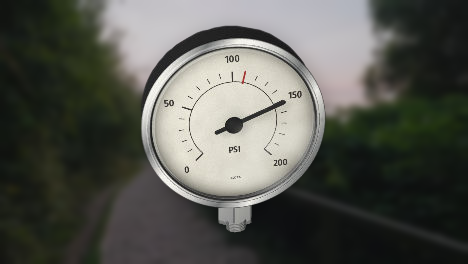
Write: 150psi
